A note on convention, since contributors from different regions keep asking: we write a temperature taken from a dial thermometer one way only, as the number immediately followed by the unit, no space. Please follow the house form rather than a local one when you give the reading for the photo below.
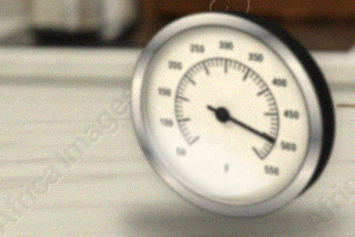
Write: 500°F
